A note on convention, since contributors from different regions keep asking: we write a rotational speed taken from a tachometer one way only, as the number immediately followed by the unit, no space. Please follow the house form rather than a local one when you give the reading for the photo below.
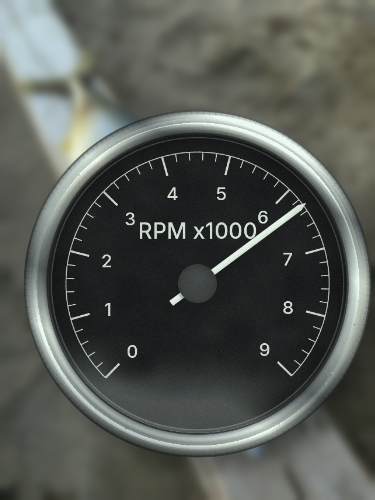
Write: 6300rpm
